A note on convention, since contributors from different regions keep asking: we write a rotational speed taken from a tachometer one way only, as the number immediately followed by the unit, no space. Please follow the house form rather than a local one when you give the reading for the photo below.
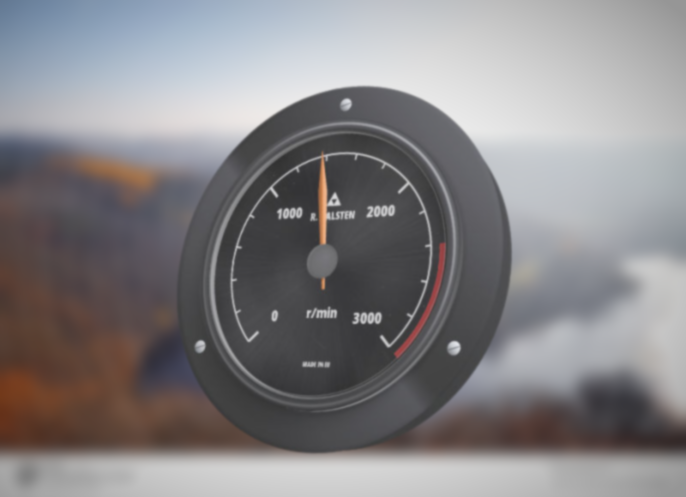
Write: 1400rpm
